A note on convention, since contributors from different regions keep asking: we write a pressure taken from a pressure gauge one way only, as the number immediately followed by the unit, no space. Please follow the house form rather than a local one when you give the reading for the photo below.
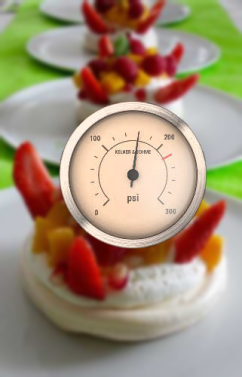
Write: 160psi
